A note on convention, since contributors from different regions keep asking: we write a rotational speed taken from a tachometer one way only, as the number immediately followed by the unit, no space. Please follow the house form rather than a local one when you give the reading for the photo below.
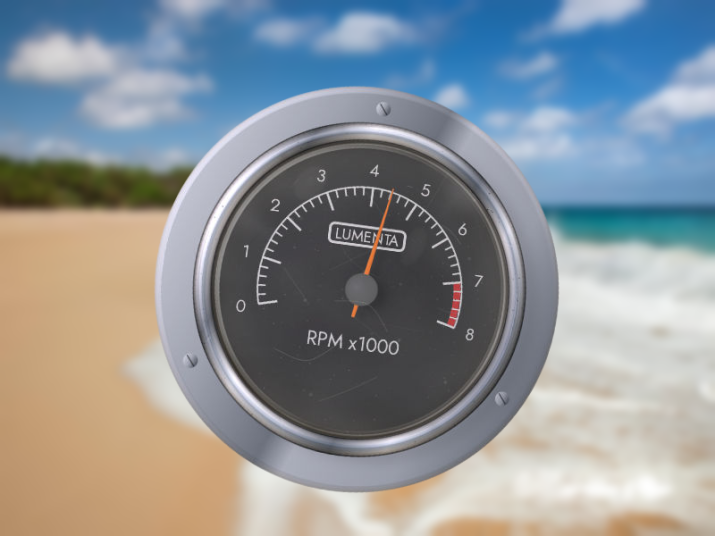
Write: 4400rpm
